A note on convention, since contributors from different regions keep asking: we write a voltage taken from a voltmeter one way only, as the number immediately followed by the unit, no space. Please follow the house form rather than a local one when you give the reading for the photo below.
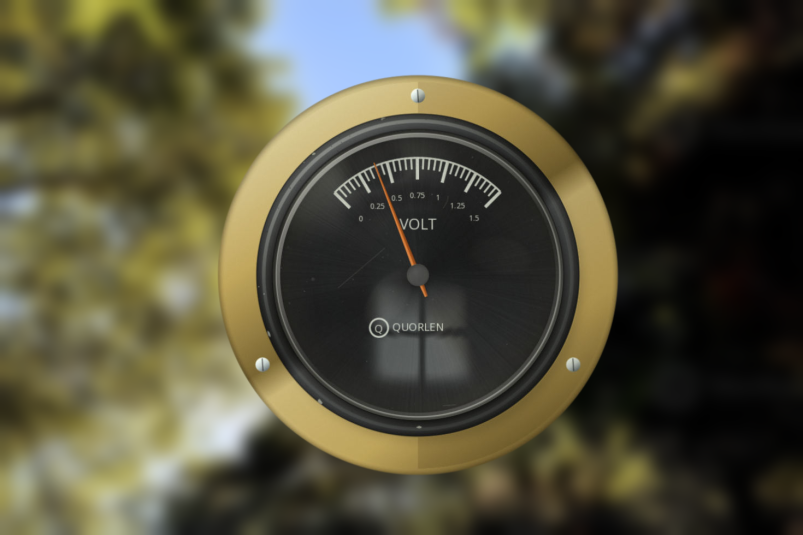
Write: 0.4V
